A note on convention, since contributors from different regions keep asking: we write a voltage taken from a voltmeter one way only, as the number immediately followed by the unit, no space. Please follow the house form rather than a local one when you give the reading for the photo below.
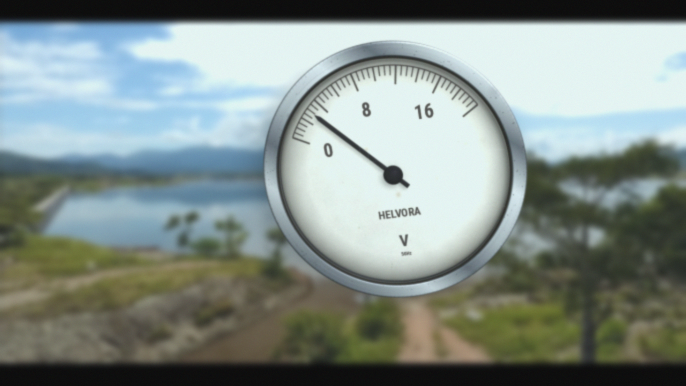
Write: 3V
